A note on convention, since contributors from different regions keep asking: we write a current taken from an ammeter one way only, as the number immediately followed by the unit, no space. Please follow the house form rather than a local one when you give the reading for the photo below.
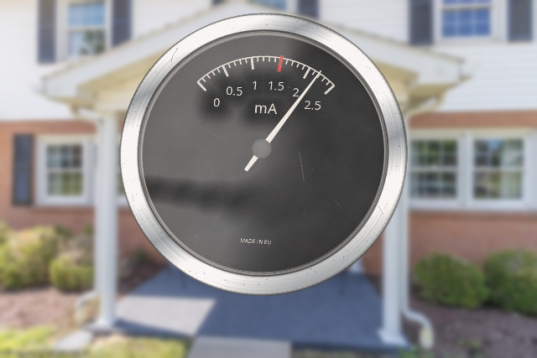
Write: 2.2mA
